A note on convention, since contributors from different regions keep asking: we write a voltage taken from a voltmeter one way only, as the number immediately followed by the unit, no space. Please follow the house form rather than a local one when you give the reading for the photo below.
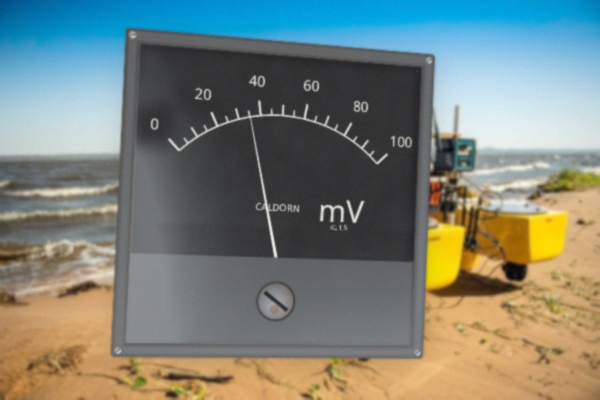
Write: 35mV
